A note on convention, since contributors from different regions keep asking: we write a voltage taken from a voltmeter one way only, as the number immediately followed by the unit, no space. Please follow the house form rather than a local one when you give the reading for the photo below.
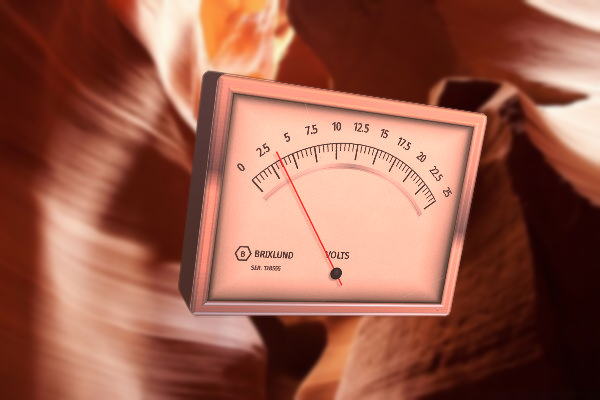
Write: 3.5V
